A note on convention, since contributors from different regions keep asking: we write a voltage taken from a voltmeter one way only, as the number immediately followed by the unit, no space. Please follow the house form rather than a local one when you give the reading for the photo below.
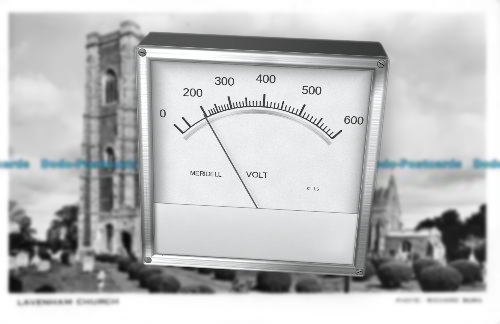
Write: 200V
